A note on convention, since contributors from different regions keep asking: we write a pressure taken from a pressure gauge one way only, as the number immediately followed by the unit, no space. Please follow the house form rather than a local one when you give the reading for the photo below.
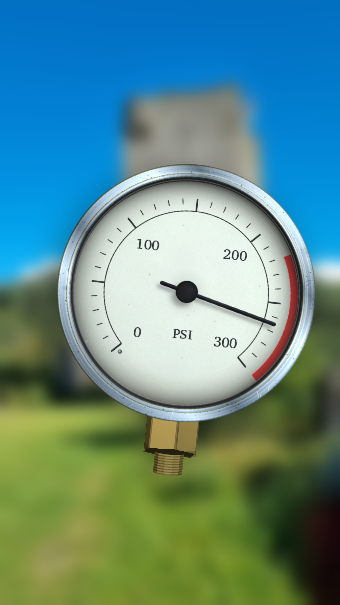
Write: 265psi
